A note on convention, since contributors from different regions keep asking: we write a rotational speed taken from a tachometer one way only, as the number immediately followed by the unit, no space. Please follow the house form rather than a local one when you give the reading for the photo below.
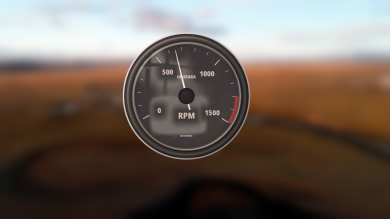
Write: 650rpm
